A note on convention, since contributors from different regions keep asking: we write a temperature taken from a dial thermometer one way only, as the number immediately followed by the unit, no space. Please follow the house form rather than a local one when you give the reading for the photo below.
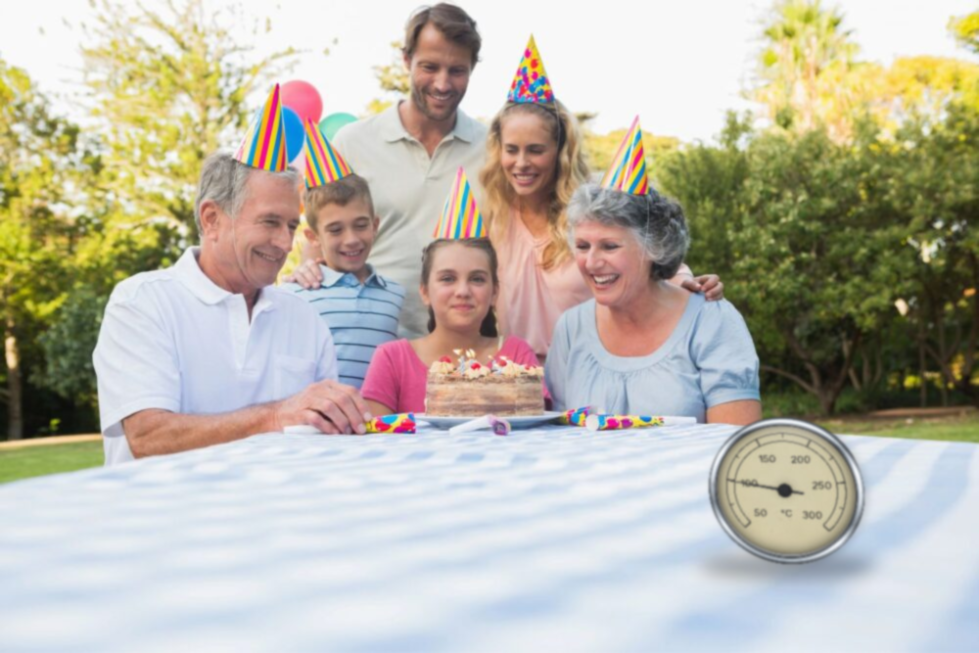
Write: 100°C
